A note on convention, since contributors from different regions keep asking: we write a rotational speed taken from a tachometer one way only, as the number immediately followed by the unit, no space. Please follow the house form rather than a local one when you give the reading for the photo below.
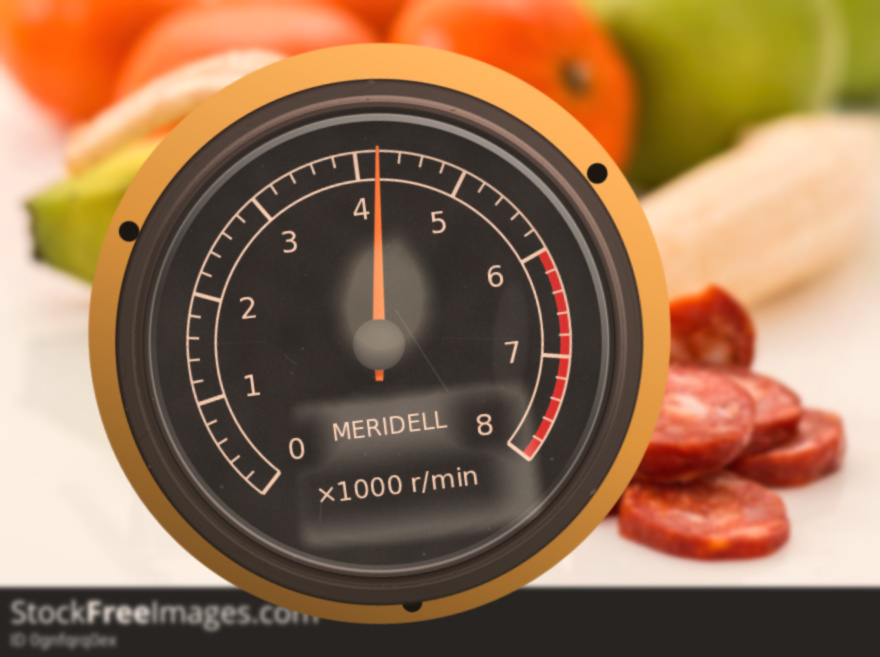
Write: 4200rpm
